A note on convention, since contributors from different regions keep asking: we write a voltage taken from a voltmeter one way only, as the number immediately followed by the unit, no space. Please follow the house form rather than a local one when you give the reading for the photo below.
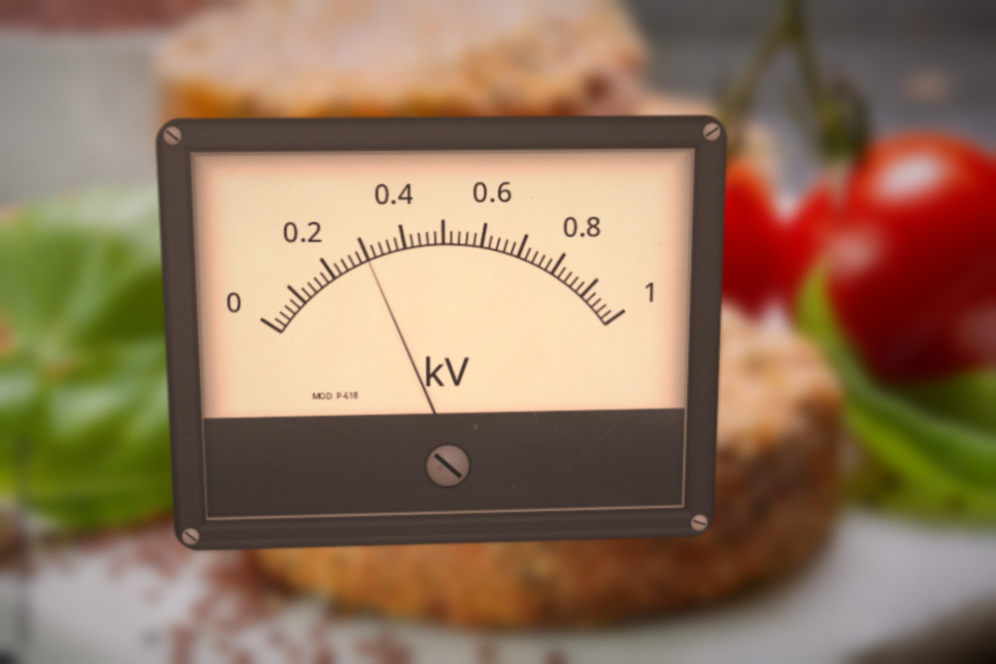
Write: 0.3kV
